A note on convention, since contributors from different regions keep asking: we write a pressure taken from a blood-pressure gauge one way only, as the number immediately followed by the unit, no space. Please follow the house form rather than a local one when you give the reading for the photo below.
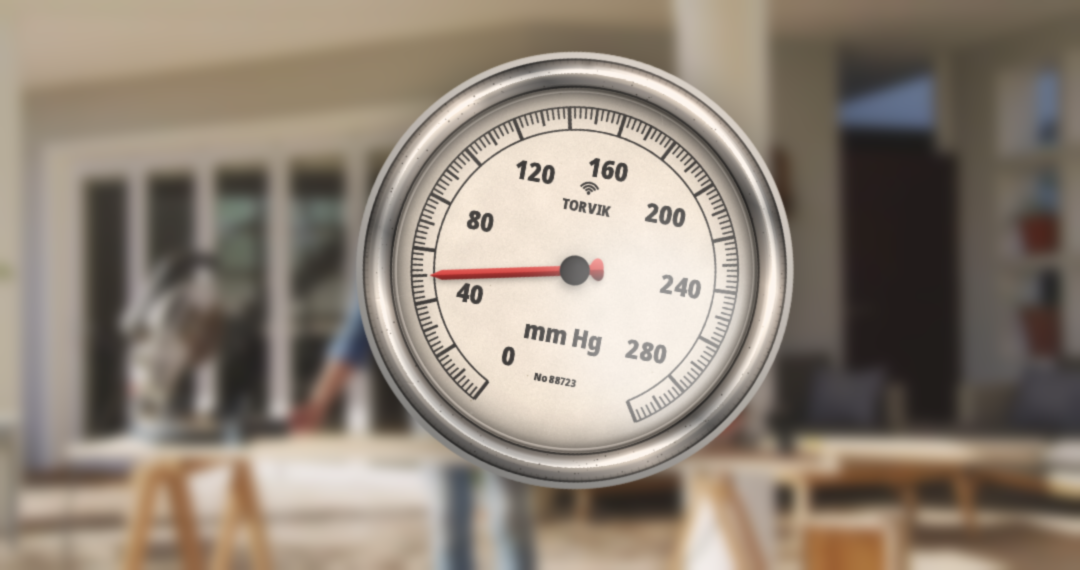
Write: 50mmHg
